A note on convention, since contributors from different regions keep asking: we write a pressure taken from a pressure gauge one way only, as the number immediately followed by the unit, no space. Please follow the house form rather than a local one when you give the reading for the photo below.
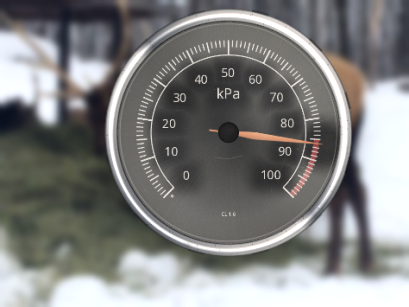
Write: 86kPa
